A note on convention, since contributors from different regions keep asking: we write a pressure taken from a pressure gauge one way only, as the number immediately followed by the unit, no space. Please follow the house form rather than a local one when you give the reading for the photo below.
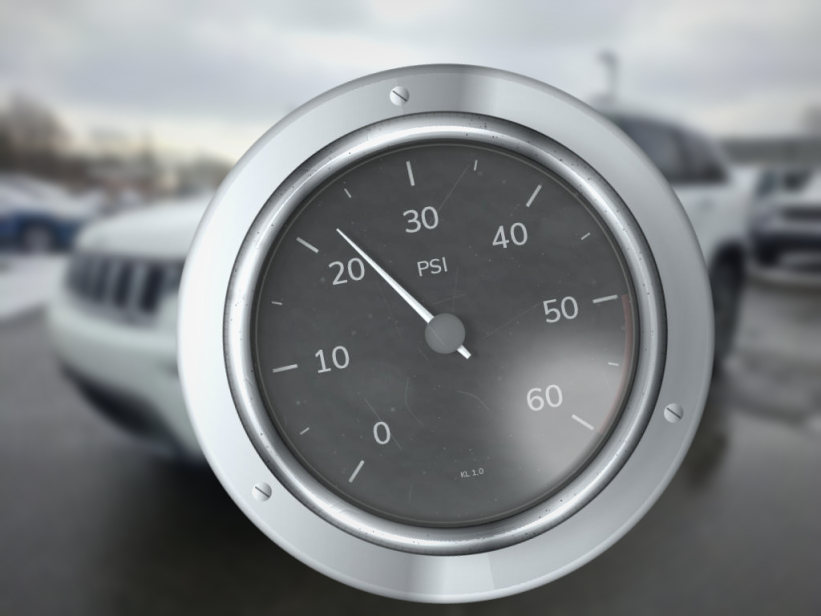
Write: 22.5psi
